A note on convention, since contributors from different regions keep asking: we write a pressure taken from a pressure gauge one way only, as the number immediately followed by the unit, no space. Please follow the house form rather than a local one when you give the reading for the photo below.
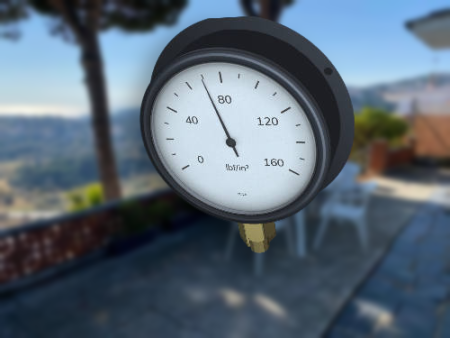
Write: 70psi
